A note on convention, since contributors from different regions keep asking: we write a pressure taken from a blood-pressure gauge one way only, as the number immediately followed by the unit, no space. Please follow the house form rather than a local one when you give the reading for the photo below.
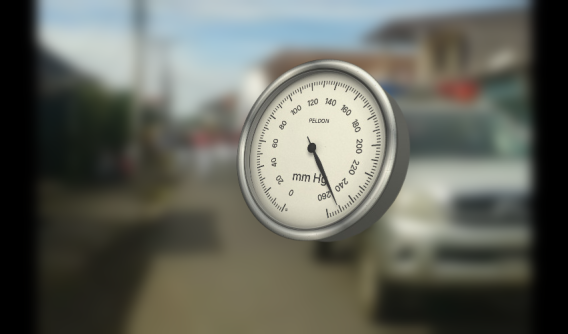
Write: 250mmHg
